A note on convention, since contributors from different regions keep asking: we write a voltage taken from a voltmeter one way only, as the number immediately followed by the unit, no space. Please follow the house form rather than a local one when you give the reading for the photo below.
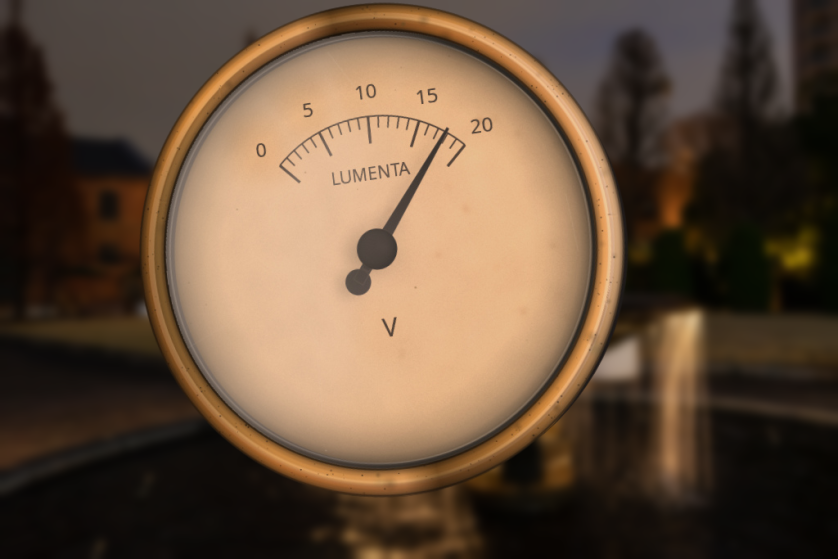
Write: 18V
